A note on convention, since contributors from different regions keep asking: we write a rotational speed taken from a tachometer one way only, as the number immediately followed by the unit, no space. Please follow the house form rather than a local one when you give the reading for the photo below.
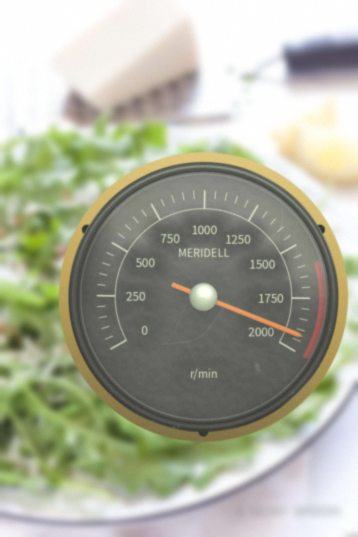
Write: 1925rpm
